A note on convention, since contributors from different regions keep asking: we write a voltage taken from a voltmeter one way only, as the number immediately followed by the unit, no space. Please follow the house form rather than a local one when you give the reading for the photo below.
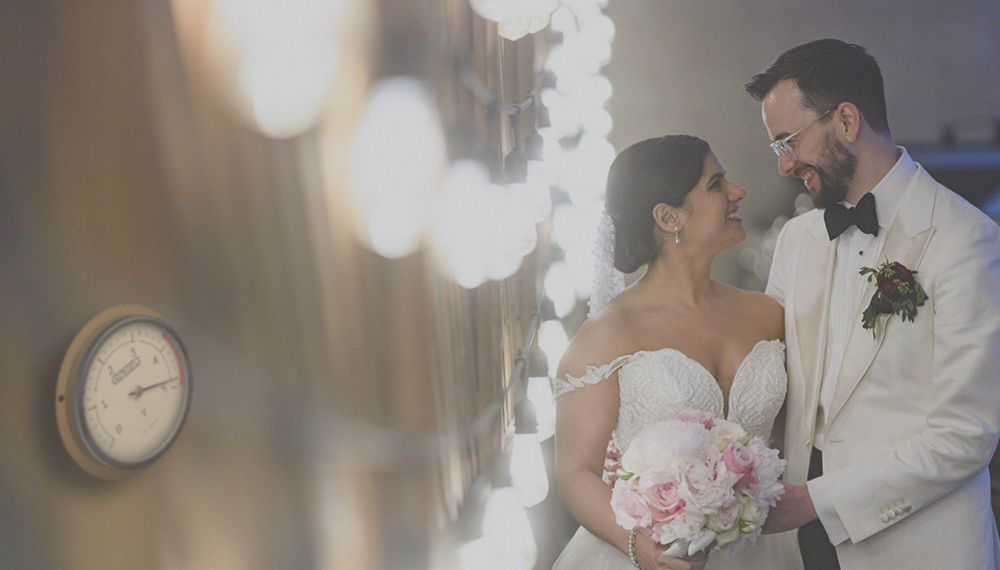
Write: 4.8V
